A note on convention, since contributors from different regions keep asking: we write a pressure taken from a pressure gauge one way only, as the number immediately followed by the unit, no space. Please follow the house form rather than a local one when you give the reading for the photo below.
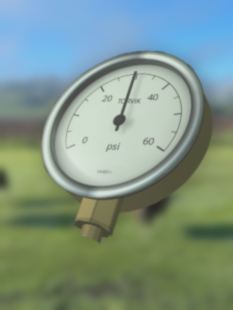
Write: 30psi
